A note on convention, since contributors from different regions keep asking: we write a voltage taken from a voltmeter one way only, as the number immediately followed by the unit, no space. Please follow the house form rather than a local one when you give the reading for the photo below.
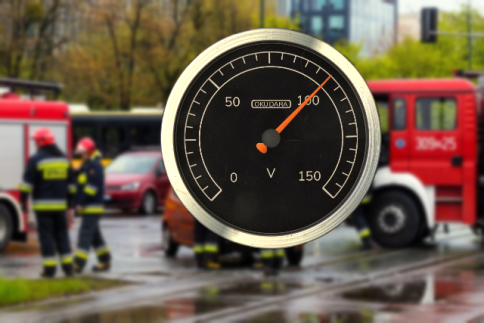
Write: 100V
